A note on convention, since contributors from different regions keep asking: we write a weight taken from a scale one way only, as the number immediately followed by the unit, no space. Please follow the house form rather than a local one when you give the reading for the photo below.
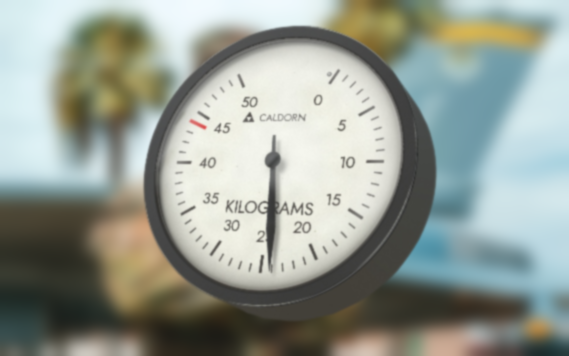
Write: 24kg
